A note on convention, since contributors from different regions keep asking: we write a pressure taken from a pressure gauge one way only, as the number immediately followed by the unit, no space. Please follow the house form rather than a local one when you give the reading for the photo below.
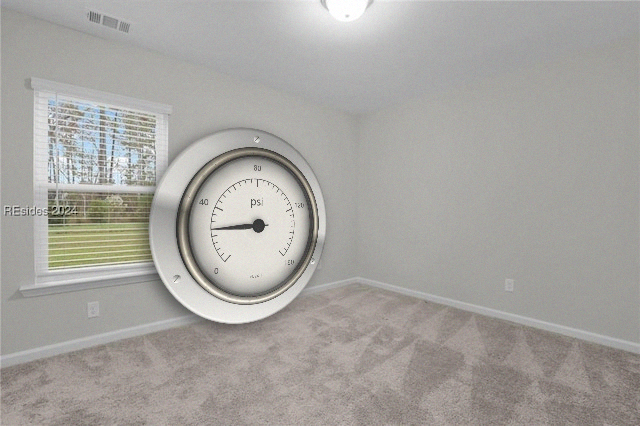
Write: 25psi
